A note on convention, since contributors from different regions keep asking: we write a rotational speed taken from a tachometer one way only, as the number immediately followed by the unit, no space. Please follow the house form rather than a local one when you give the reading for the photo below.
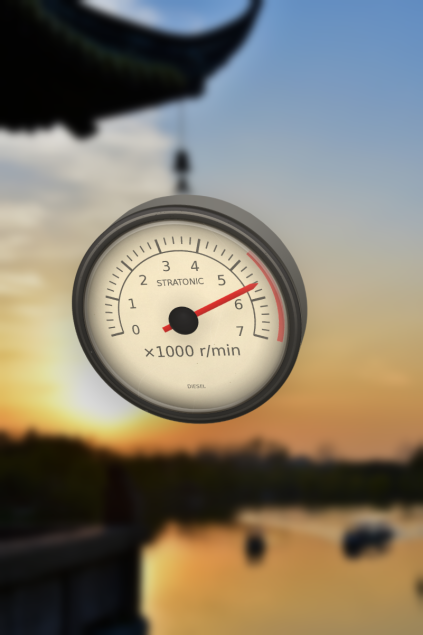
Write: 5600rpm
